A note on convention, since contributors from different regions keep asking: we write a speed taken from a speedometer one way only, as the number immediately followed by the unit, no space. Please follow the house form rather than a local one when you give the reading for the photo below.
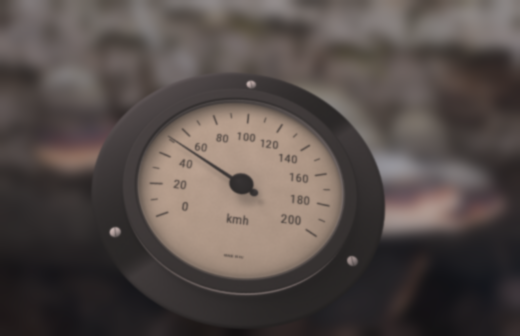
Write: 50km/h
